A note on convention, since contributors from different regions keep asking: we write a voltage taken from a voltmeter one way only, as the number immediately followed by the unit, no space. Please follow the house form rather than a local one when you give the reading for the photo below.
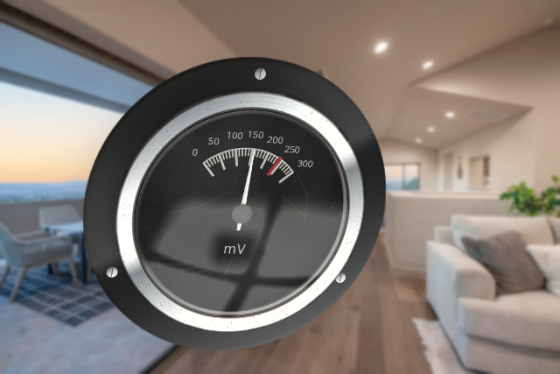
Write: 150mV
